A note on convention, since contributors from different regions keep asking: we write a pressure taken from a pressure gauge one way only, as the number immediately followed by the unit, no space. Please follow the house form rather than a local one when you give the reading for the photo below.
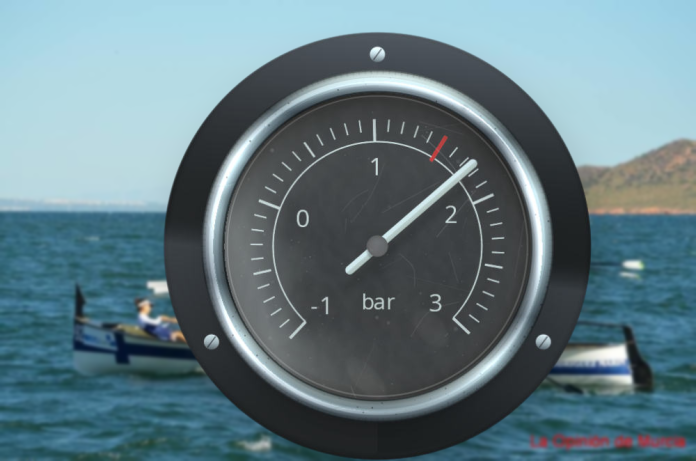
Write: 1.75bar
